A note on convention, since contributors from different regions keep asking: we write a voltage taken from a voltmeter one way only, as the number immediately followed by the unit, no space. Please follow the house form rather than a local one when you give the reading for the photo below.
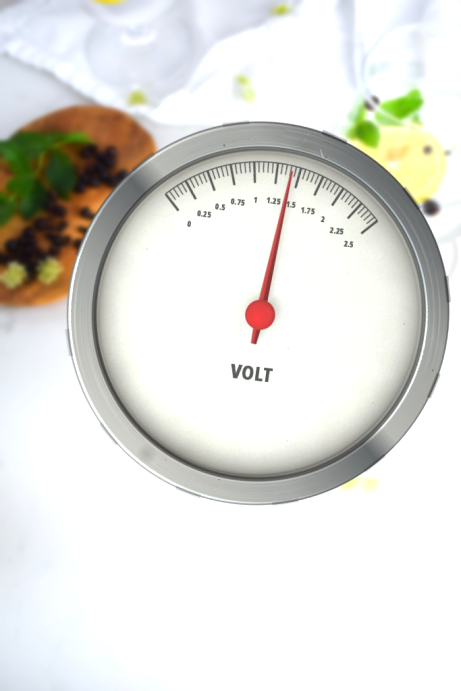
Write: 1.4V
